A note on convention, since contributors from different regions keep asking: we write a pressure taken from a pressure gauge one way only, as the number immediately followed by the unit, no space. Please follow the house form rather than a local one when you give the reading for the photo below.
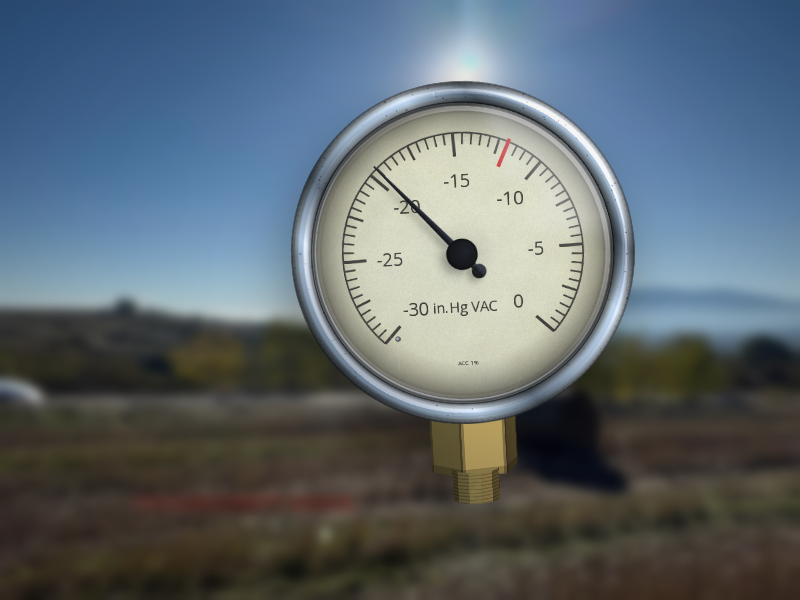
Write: -19.5inHg
